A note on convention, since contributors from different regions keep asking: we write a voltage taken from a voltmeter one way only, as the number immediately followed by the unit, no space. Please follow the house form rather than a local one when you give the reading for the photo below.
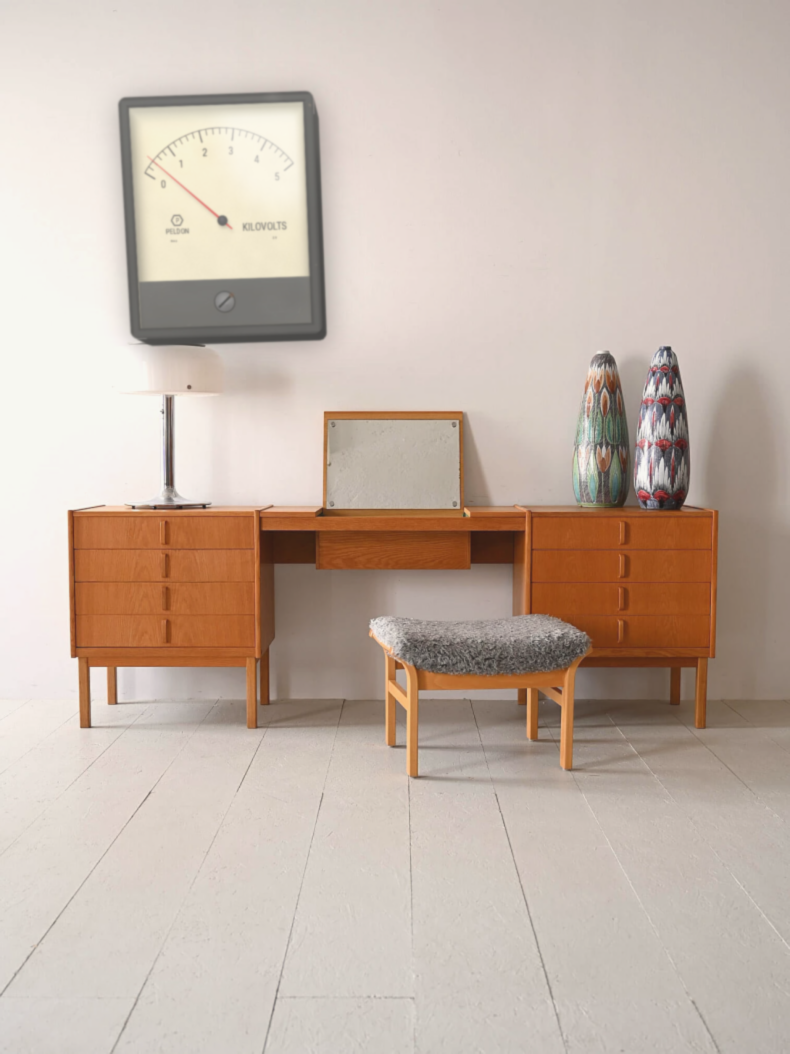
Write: 0.4kV
